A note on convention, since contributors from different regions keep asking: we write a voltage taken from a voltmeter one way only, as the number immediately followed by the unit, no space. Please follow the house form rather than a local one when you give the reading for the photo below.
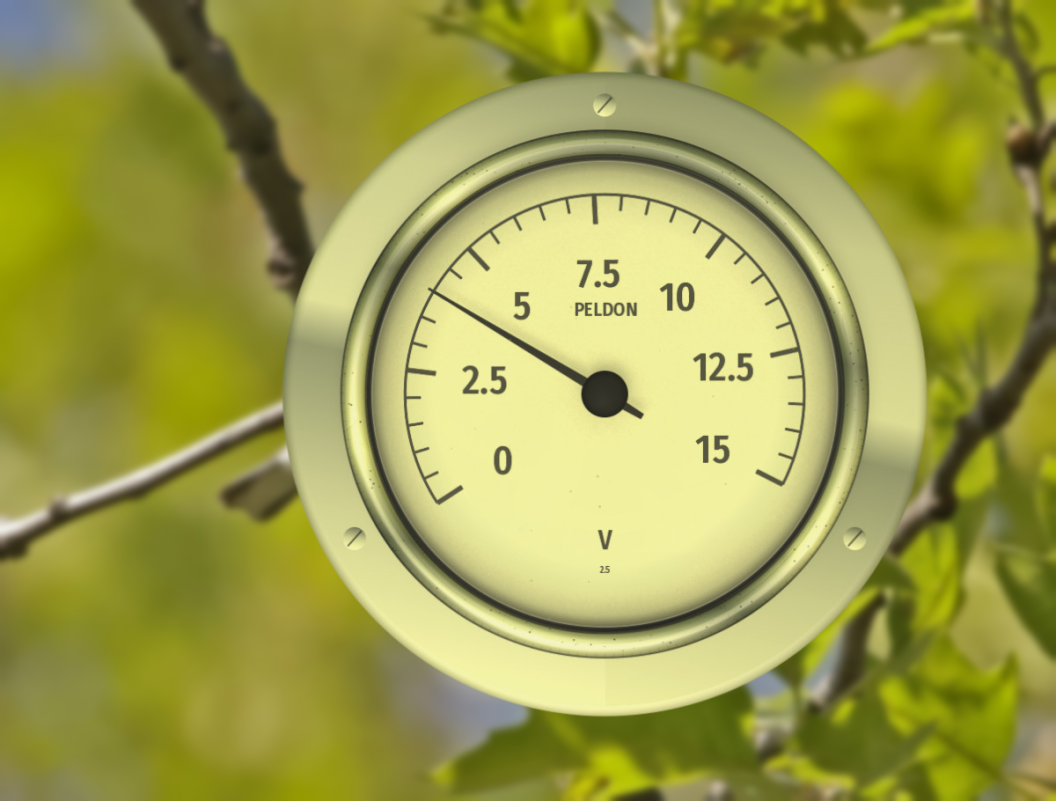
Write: 4V
